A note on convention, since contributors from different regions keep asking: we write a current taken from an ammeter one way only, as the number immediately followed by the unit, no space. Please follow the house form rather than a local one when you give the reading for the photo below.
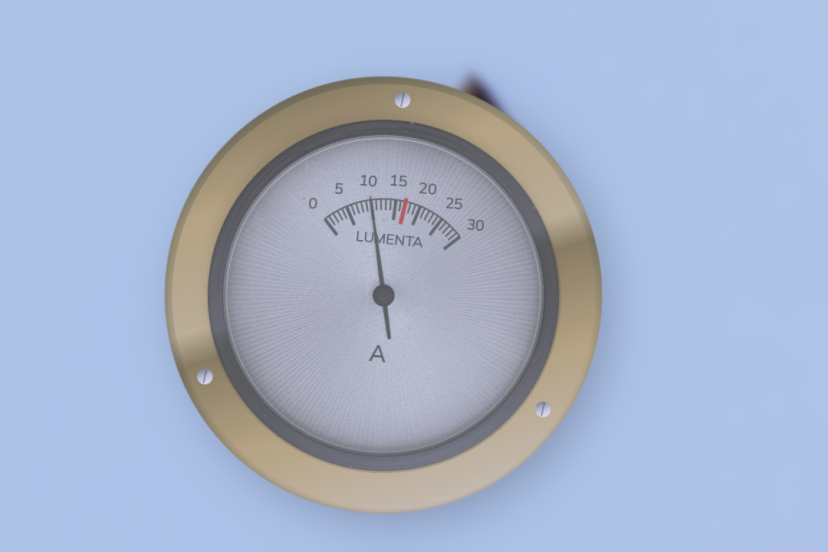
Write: 10A
